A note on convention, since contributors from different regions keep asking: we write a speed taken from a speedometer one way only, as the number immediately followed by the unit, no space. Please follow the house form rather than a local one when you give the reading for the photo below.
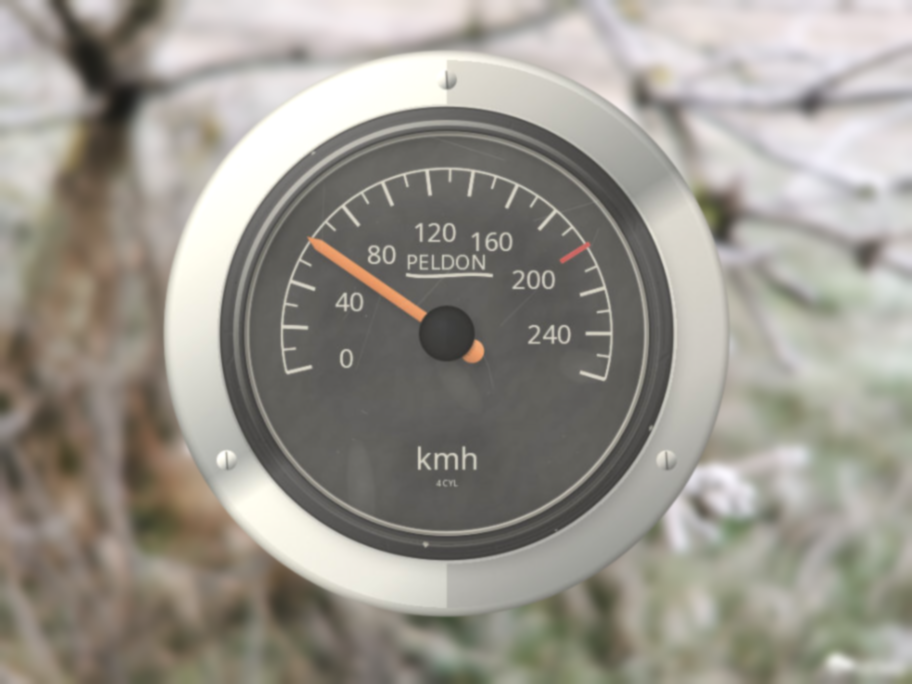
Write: 60km/h
